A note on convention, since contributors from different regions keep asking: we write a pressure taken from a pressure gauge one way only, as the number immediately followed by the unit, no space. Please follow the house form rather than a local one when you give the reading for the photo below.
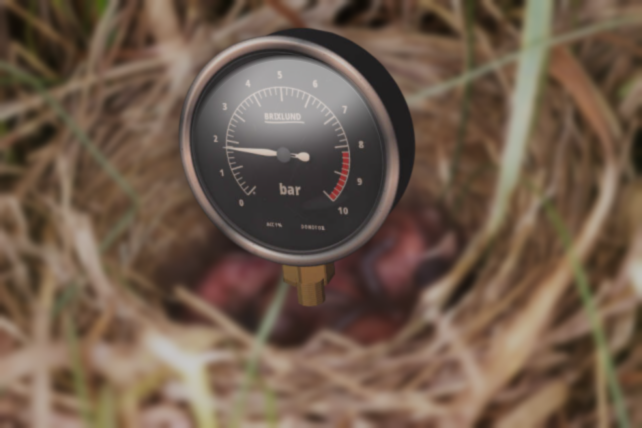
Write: 1.8bar
